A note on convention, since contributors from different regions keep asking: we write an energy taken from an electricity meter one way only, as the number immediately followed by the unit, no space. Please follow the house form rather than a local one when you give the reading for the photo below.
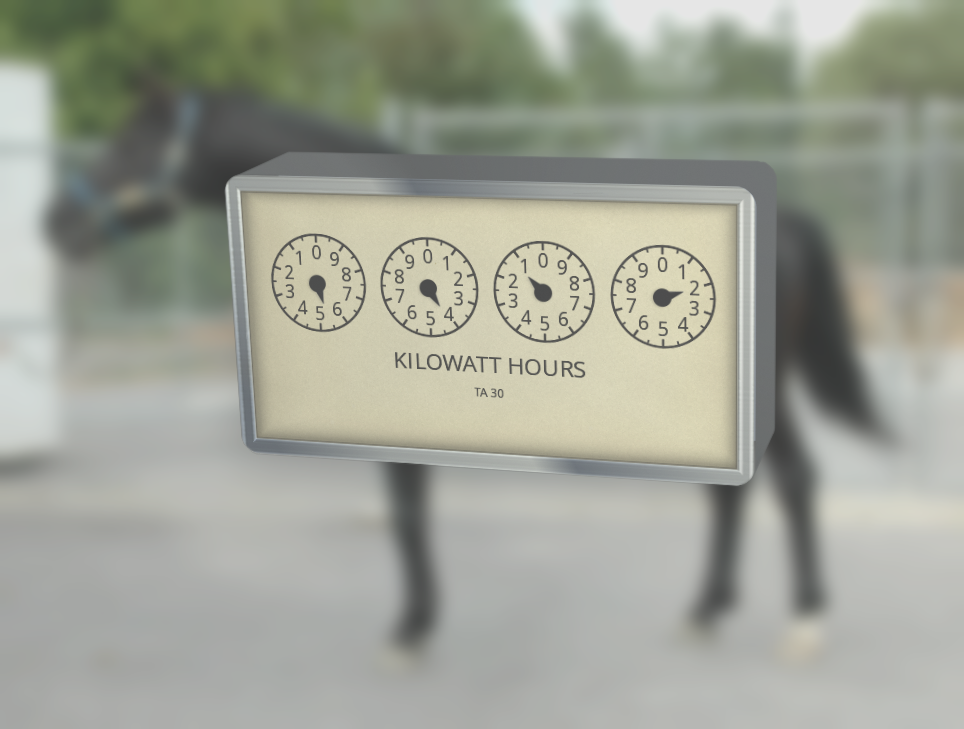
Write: 5412kWh
